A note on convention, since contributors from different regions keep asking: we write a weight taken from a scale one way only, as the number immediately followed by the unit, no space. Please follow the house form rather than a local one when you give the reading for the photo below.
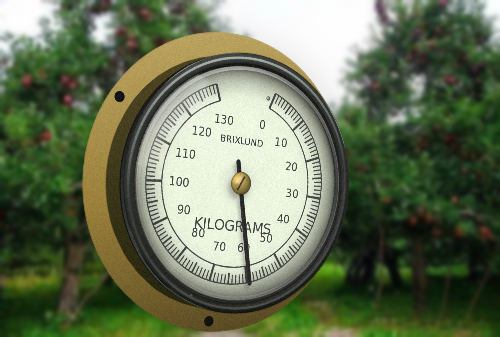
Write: 60kg
